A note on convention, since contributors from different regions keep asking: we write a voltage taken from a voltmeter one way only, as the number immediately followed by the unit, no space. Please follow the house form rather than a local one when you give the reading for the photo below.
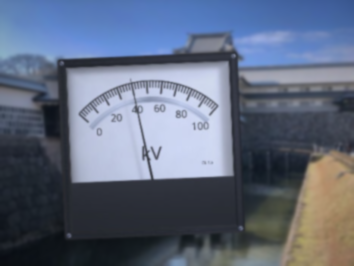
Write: 40kV
